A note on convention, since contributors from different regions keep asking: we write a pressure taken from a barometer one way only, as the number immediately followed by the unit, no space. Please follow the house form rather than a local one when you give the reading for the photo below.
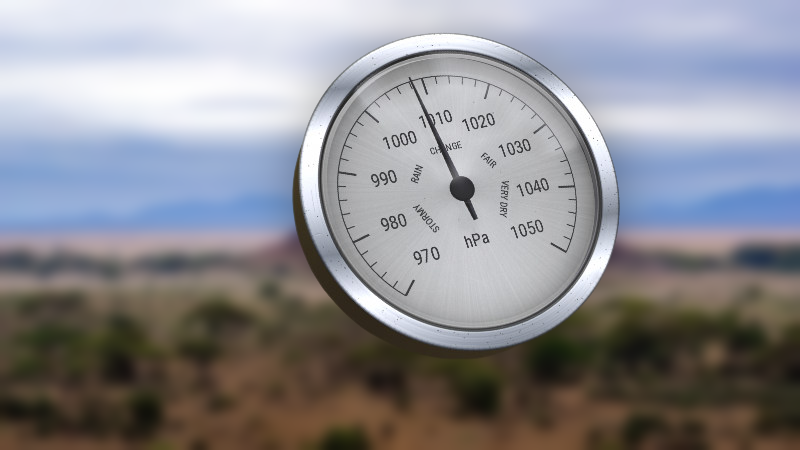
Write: 1008hPa
